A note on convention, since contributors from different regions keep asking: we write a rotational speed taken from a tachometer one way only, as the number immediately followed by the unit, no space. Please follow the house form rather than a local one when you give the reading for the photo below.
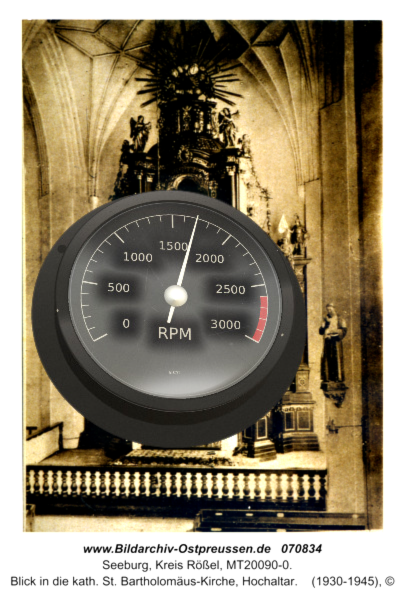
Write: 1700rpm
